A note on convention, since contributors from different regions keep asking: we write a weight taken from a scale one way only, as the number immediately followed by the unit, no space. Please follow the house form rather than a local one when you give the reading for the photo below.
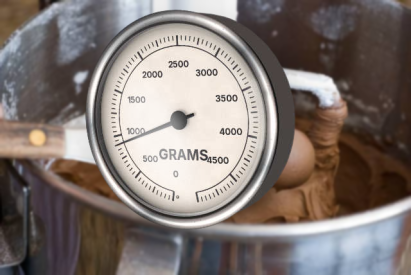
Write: 900g
